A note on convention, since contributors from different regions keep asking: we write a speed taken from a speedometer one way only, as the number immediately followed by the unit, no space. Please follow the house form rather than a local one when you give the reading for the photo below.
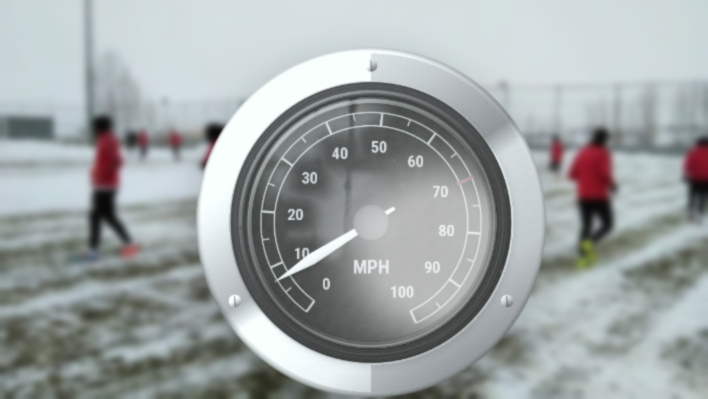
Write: 7.5mph
